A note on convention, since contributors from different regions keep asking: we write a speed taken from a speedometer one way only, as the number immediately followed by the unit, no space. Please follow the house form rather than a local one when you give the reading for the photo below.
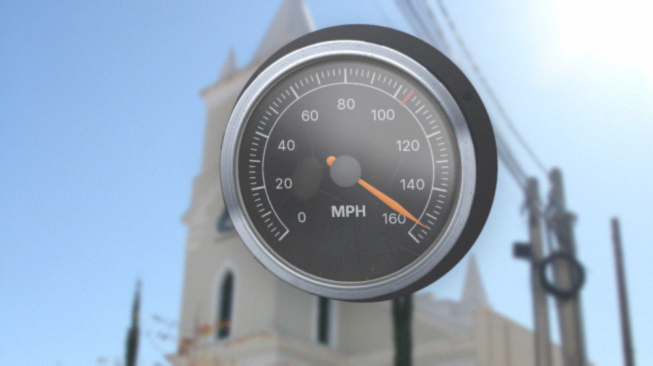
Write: 154mph
